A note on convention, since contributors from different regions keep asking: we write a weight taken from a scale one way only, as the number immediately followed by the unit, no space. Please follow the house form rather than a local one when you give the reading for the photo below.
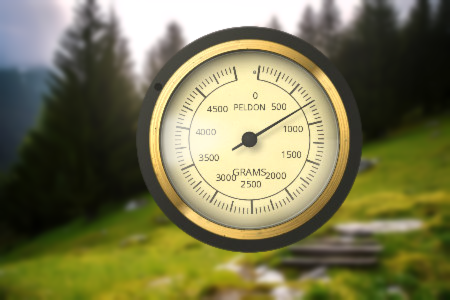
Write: 750g
